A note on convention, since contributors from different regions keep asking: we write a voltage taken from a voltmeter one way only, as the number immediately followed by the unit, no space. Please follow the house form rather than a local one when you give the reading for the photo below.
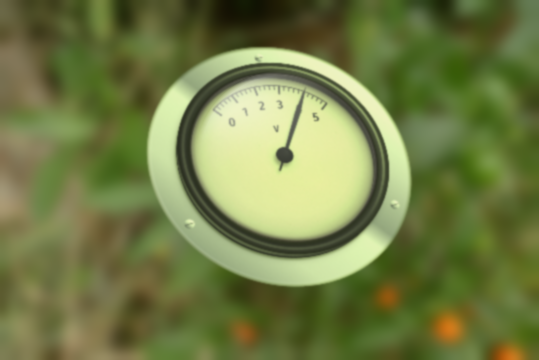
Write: 4V
